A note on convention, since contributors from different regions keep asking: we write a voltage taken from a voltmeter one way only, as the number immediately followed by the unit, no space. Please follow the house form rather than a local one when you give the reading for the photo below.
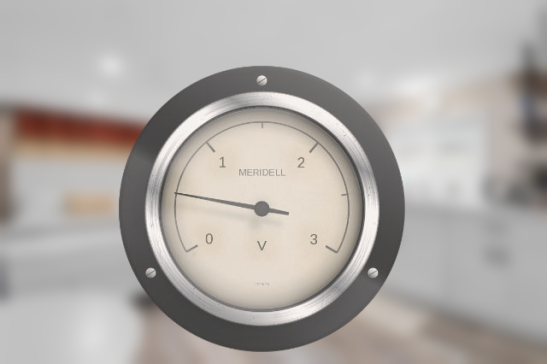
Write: 0.5V
